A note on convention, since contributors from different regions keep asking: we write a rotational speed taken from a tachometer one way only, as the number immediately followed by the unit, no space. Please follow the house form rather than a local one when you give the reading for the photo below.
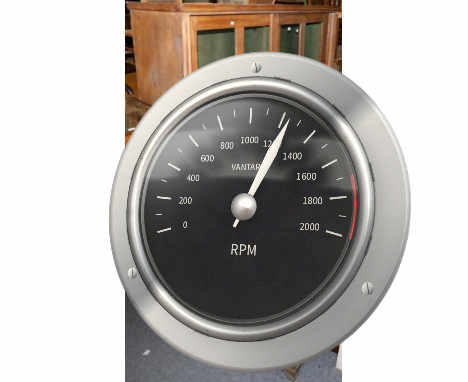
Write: 1250rpm
